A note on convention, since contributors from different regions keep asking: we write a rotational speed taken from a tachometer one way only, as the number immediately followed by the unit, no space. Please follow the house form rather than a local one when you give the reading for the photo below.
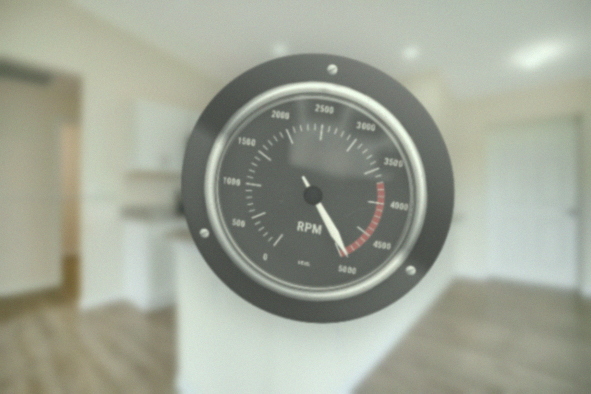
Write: 4900rpm
